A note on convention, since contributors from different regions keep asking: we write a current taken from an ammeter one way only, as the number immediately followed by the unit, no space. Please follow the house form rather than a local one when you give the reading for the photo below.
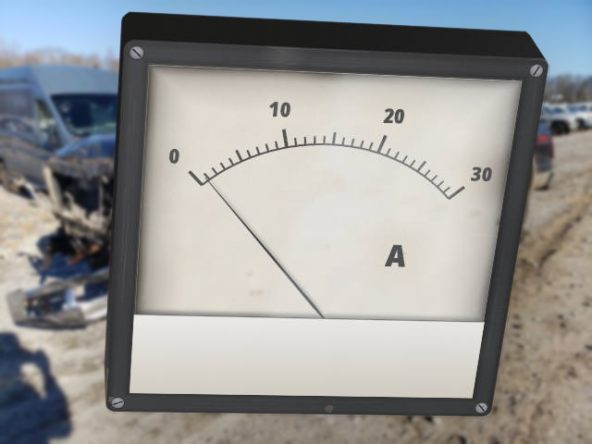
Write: 1A
